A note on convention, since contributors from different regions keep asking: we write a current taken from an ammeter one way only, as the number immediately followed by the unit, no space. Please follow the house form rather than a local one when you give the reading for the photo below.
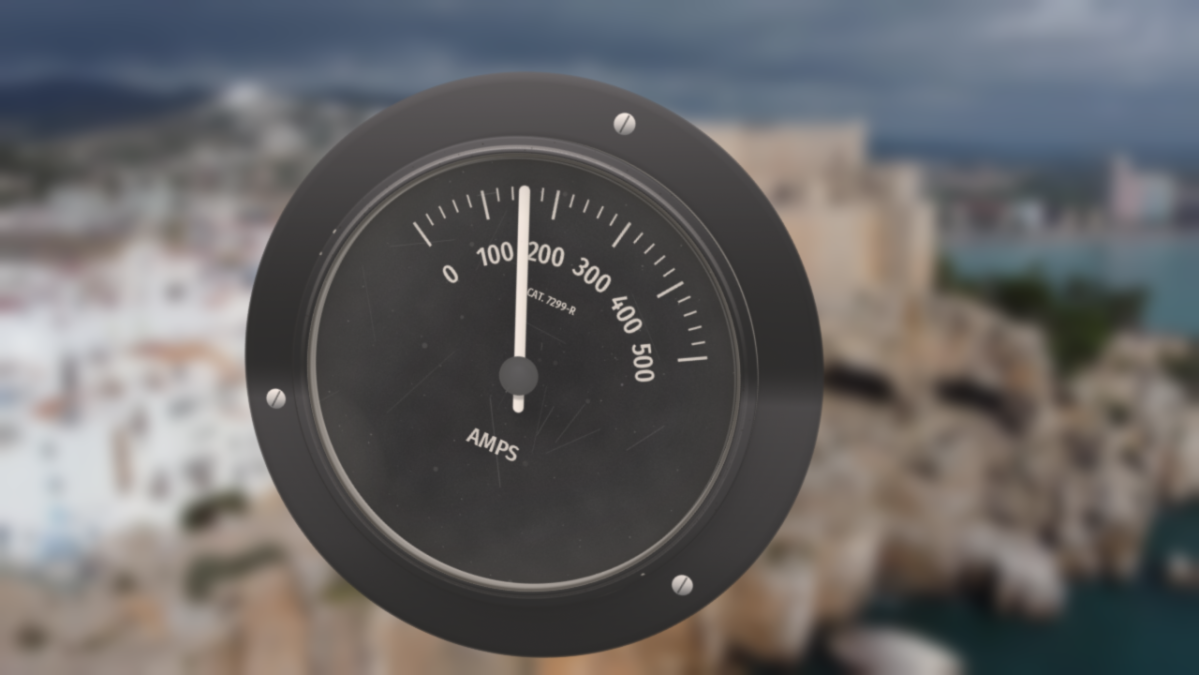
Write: 160A
